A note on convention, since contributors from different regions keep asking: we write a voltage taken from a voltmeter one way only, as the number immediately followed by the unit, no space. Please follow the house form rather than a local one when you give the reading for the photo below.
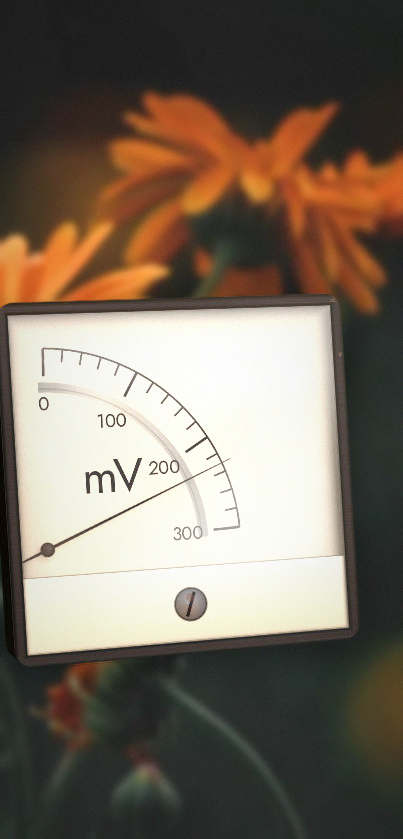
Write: 230mV
